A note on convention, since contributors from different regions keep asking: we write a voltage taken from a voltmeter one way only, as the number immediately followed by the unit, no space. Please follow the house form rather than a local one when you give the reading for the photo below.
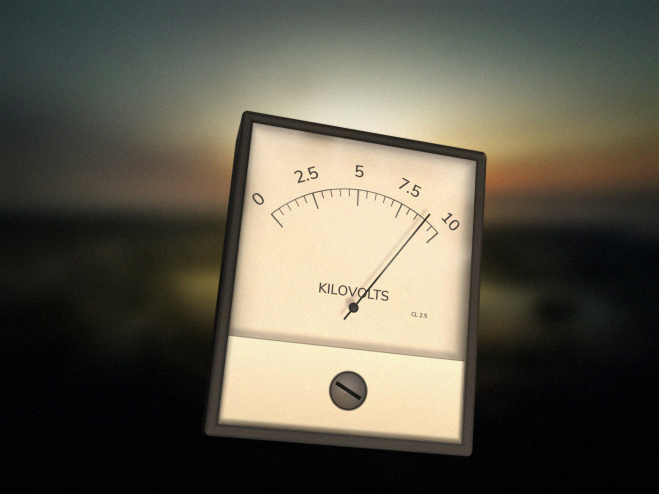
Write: 9kV
